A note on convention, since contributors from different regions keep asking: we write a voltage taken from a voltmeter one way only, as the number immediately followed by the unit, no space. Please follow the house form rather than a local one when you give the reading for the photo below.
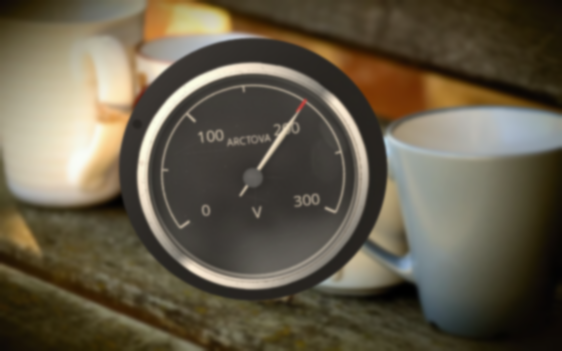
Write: 200V
